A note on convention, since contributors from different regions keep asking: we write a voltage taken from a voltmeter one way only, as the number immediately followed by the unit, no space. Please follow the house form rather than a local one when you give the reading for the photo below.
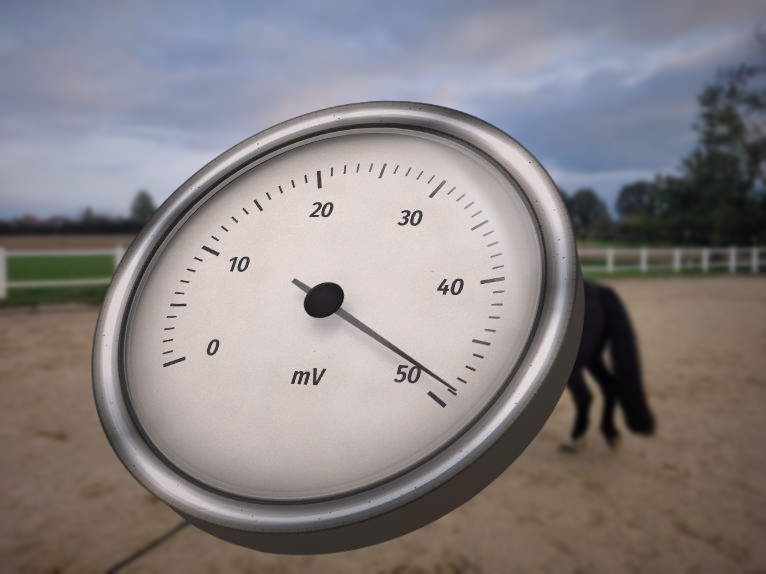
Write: 49mV
